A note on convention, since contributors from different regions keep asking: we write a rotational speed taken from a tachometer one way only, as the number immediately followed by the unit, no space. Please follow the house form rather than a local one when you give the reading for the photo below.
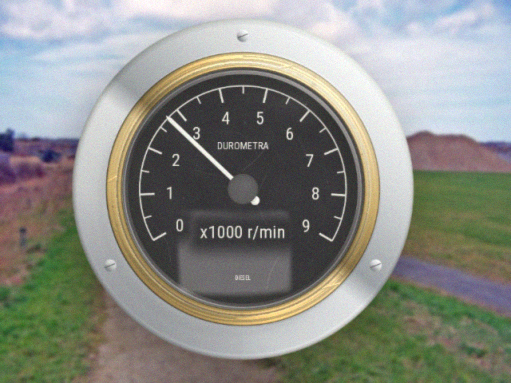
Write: 2750rpm
